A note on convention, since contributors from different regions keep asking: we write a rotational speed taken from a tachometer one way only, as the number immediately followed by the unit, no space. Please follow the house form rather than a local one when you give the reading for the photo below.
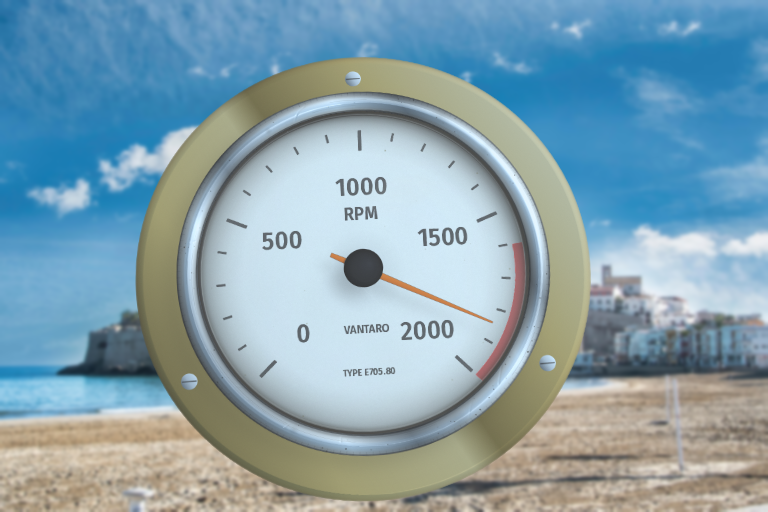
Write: 1850rpm
